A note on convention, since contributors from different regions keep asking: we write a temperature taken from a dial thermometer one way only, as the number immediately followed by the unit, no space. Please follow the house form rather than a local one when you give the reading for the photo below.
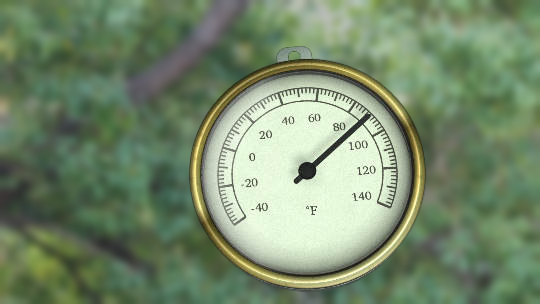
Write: 90°F
